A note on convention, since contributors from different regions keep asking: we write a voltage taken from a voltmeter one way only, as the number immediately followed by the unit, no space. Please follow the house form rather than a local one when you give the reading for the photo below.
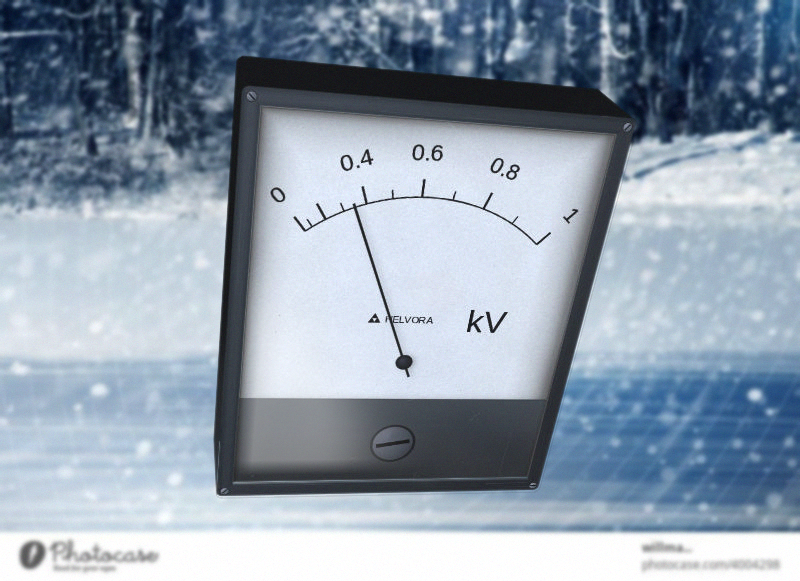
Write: 0.35kV
